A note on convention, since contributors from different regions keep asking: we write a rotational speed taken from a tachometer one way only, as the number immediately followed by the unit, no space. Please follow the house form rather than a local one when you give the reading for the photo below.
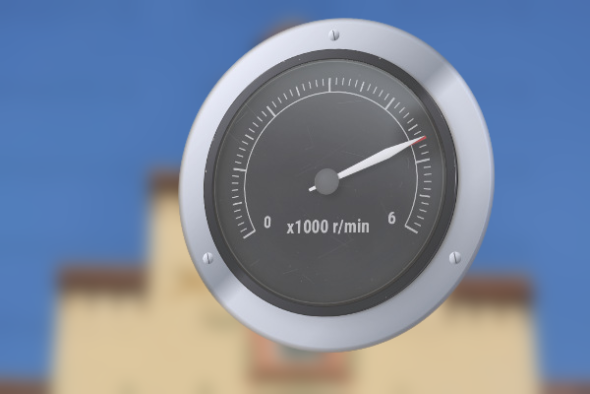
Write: 4700rpm
